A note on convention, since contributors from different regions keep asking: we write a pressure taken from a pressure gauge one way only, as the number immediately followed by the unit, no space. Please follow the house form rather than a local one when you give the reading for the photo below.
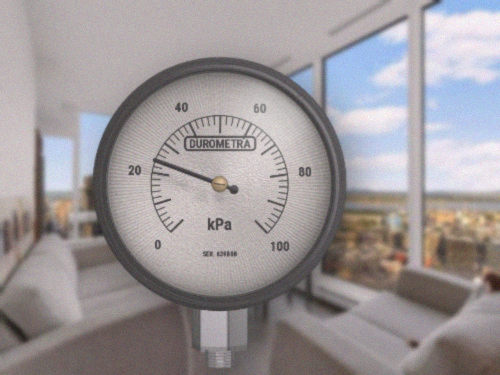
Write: 24kPa
